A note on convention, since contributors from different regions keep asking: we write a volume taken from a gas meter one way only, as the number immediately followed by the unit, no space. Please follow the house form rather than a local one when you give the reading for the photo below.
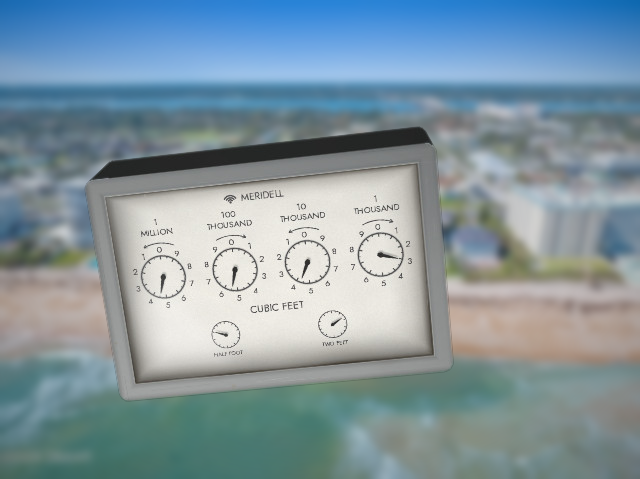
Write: 454300ft³
